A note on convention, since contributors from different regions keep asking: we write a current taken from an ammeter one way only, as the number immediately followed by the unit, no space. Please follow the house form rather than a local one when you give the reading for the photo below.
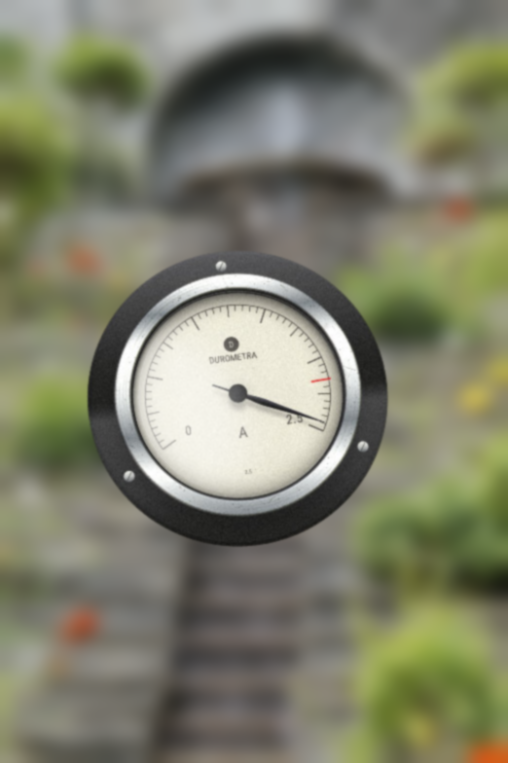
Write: 2.45A
